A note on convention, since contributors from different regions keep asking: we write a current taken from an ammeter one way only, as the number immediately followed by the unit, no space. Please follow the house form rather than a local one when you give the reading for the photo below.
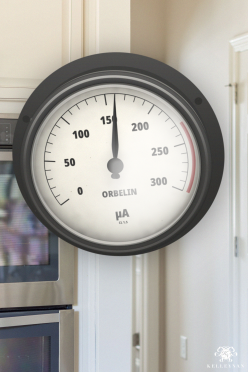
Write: 160µA
